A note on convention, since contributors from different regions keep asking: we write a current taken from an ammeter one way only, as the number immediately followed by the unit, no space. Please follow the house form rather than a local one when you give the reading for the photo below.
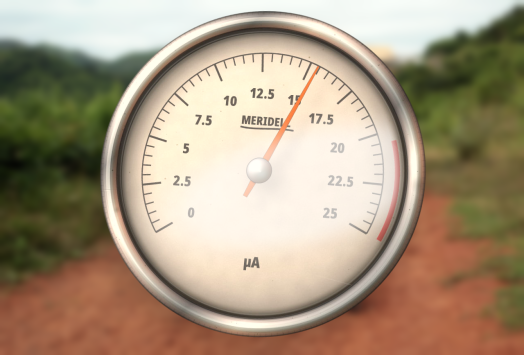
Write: 15.5µA
